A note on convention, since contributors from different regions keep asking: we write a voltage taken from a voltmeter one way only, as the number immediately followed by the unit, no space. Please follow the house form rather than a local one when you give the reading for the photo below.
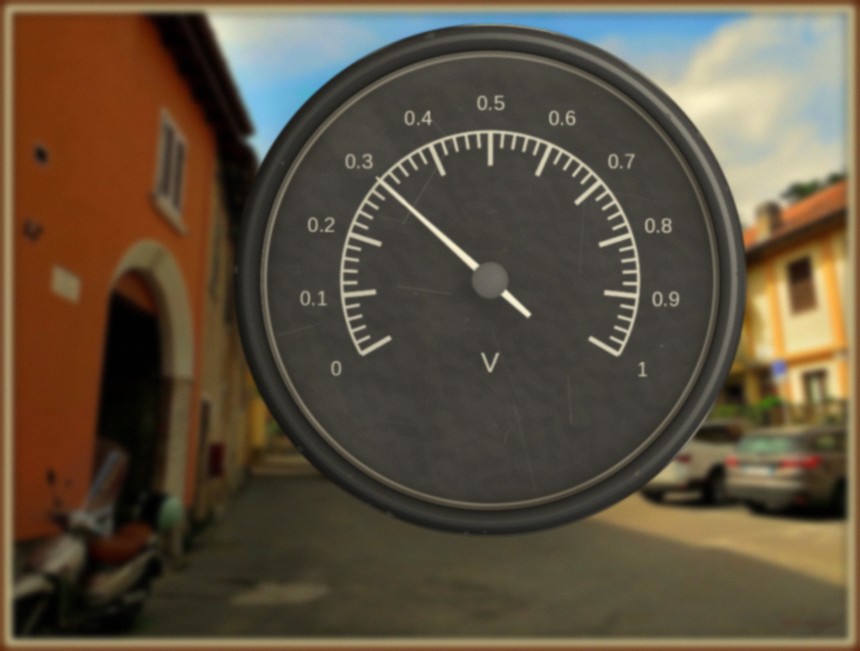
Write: 0.3V
